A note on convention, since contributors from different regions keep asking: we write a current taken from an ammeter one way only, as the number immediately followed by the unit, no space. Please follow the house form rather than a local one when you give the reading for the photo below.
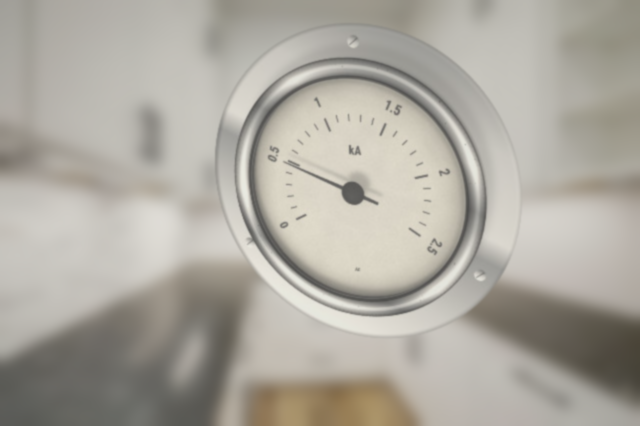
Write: 0.5kA
